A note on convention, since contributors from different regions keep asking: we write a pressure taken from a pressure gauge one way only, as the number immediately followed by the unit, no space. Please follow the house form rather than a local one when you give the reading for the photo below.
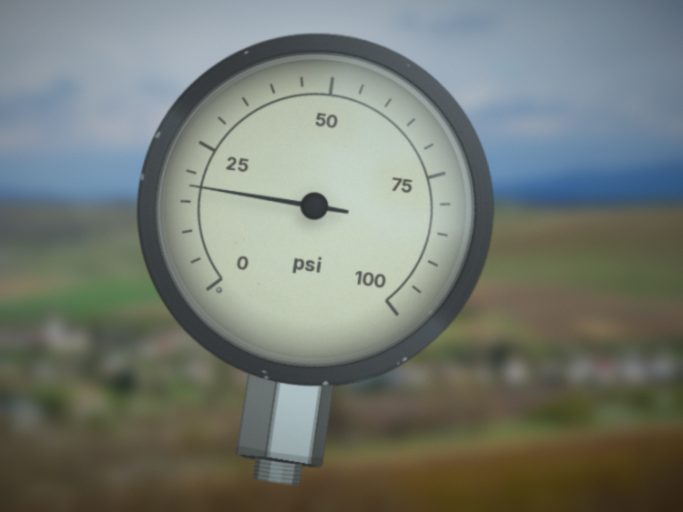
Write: 17.5psi
